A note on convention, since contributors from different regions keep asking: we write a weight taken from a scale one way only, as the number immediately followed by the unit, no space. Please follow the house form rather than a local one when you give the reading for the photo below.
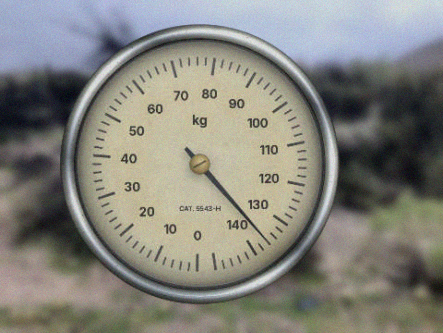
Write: 136kg
